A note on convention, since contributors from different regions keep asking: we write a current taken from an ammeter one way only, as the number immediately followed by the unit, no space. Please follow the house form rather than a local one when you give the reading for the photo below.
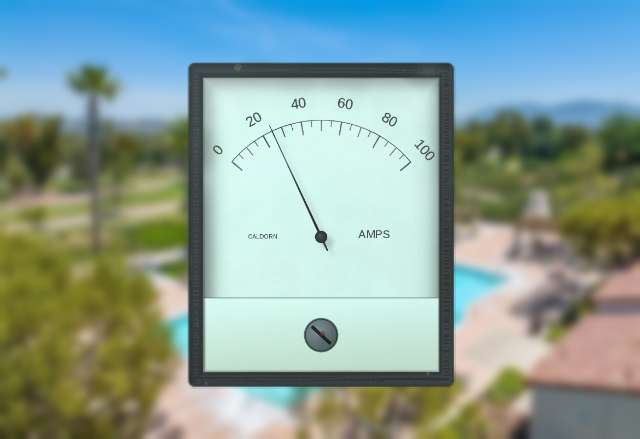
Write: 25A
